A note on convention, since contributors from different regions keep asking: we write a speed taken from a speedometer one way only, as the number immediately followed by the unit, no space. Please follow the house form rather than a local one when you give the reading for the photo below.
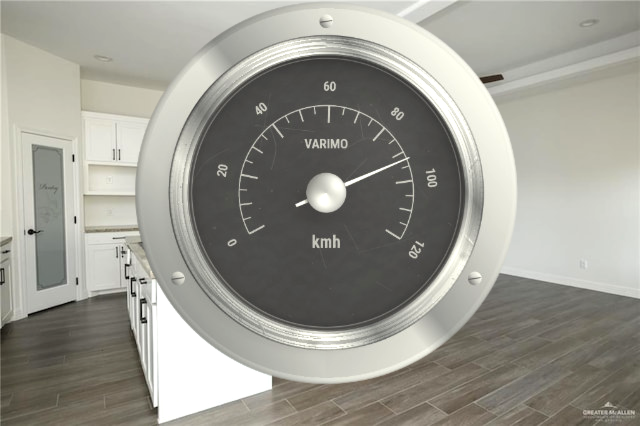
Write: 92.5km/h
